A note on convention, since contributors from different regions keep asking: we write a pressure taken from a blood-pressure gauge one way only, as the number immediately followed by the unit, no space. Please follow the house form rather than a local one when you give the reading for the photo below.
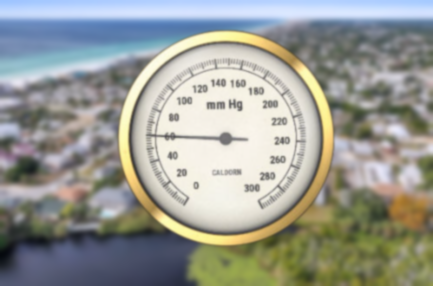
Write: 60mmHg
